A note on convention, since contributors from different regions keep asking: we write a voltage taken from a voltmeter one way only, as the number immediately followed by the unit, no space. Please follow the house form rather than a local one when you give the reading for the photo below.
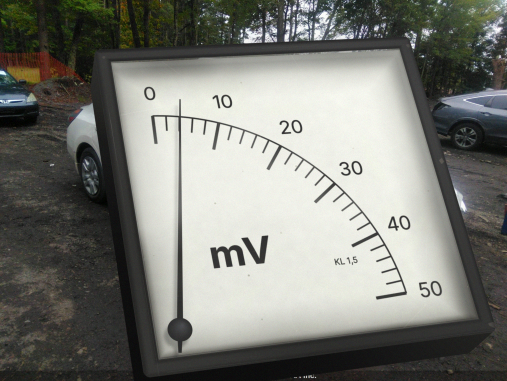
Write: 4mV
